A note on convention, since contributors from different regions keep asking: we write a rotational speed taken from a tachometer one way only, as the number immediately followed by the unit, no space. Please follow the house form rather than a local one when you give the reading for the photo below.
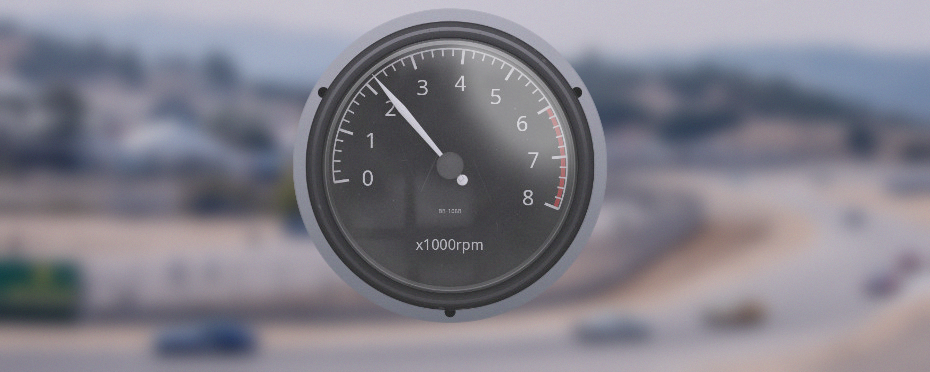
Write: 2200rpm
